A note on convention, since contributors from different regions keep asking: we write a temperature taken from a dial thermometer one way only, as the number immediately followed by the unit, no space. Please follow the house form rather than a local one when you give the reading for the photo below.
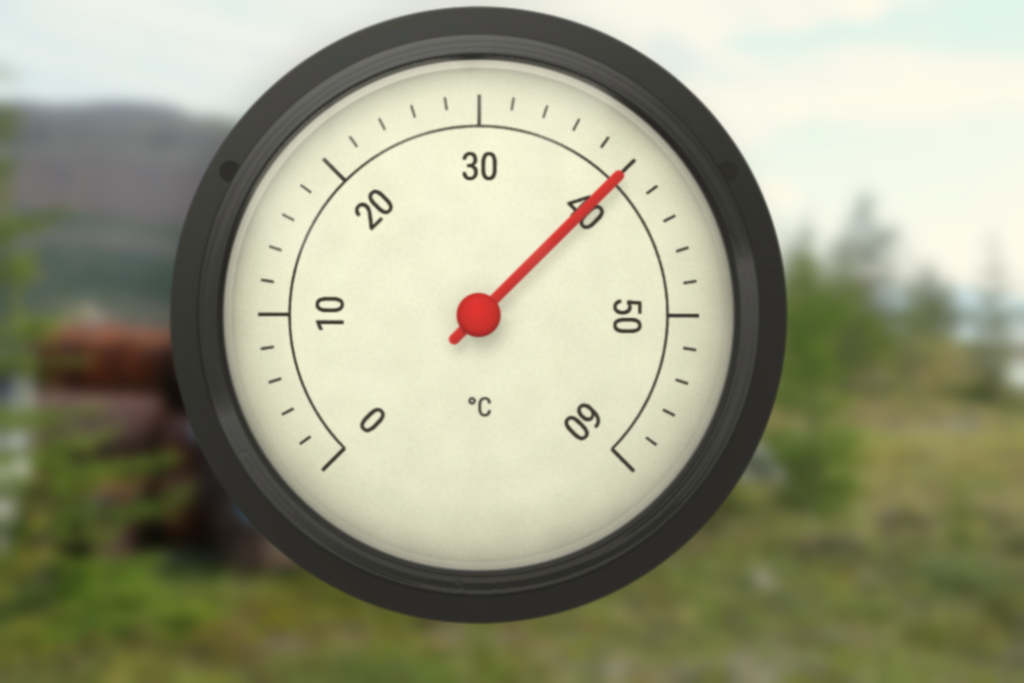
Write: 40°C
